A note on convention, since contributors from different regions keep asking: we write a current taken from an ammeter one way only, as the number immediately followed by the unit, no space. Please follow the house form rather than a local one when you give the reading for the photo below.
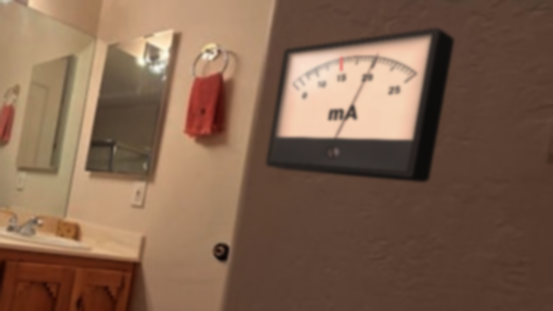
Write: 20mA
